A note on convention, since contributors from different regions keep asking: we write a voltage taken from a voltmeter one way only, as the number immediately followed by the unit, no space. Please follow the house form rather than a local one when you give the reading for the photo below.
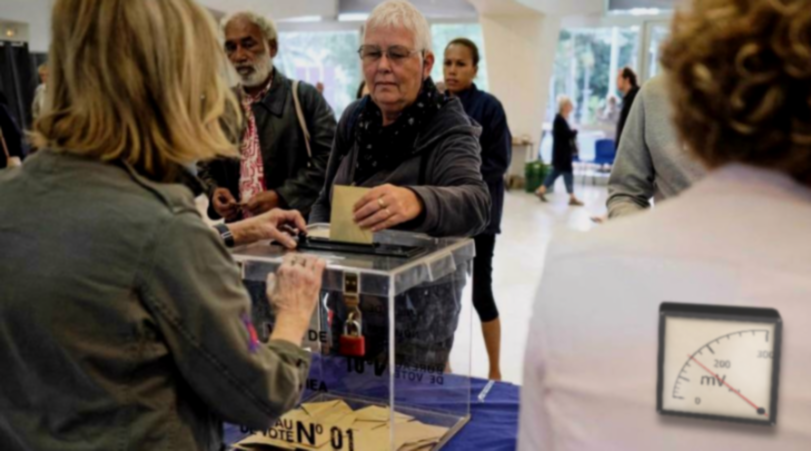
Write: 160mV
